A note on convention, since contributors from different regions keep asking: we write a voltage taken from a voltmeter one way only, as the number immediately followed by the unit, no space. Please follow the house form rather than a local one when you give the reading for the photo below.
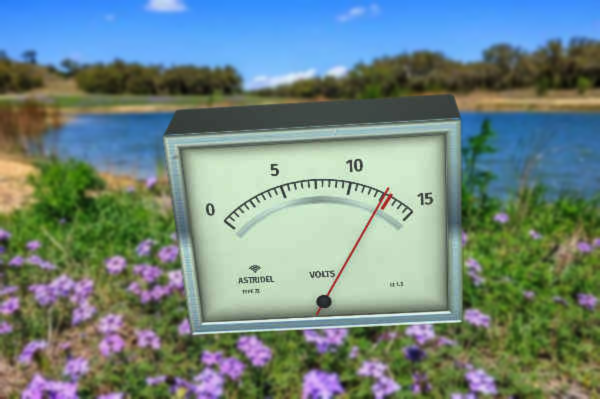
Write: 12.5V
